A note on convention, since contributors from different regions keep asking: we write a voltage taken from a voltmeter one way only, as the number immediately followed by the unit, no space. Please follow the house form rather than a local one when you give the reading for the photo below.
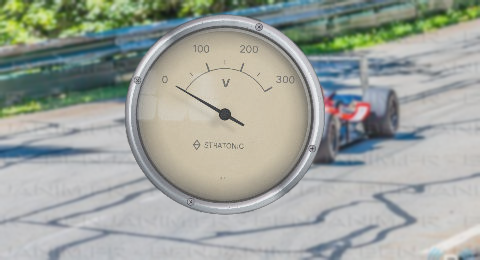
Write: 0V
